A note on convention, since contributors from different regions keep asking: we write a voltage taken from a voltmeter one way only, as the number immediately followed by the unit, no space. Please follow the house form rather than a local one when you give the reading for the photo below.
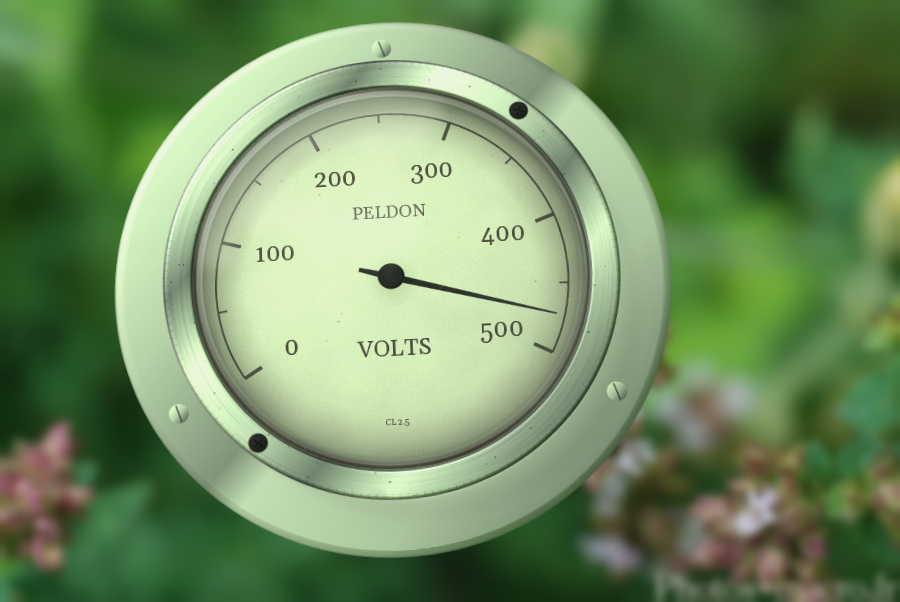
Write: 475V
